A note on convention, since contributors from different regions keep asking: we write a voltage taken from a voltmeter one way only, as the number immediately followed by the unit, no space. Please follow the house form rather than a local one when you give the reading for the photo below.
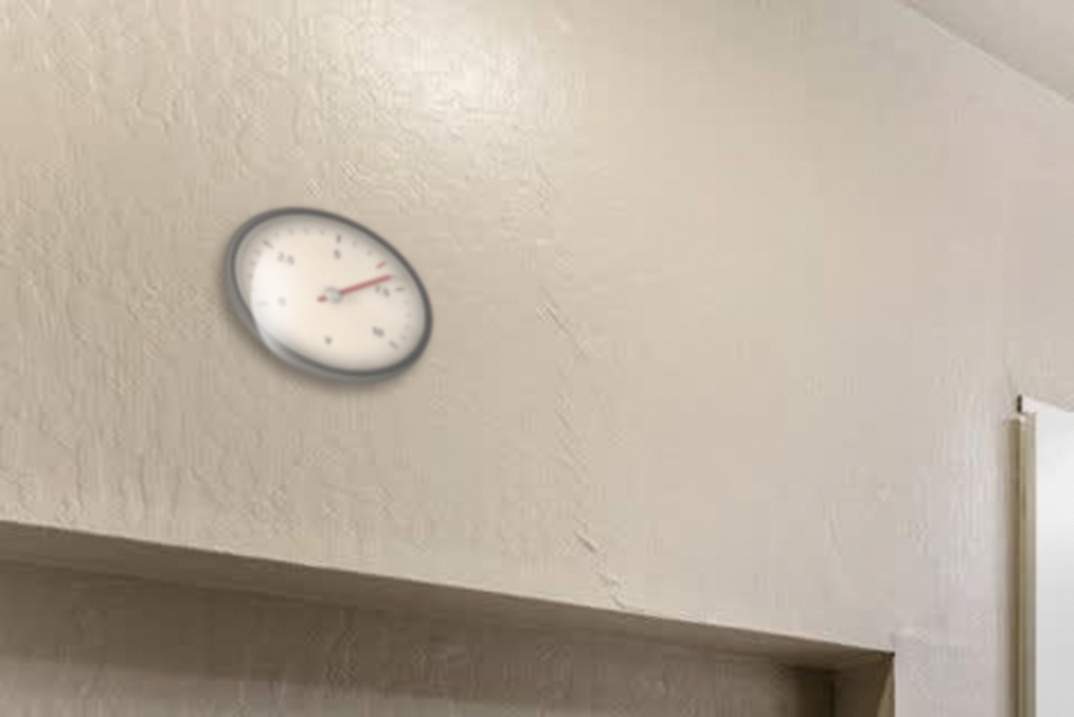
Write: 7V
